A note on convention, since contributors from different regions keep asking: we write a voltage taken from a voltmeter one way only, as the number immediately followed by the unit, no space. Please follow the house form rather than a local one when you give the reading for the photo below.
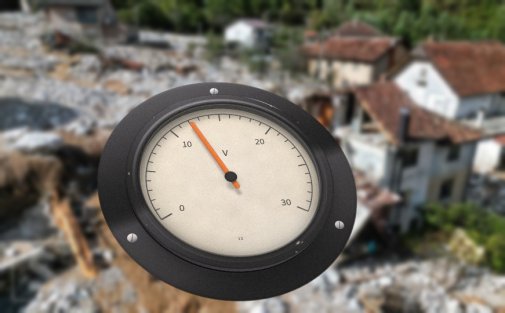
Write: 12V
